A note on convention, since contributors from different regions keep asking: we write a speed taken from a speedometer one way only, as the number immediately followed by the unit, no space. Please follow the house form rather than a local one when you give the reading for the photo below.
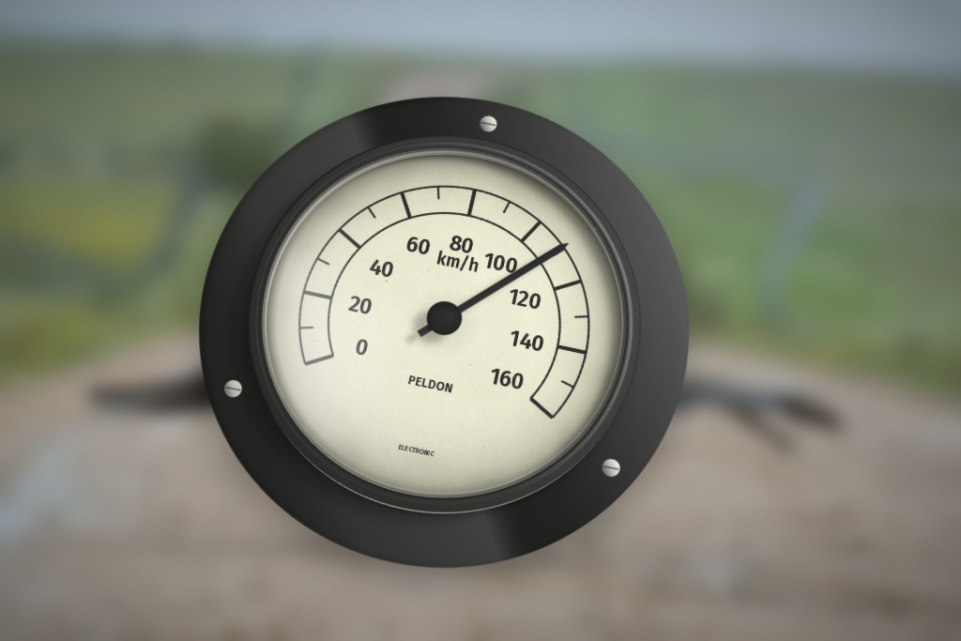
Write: 110km/h
